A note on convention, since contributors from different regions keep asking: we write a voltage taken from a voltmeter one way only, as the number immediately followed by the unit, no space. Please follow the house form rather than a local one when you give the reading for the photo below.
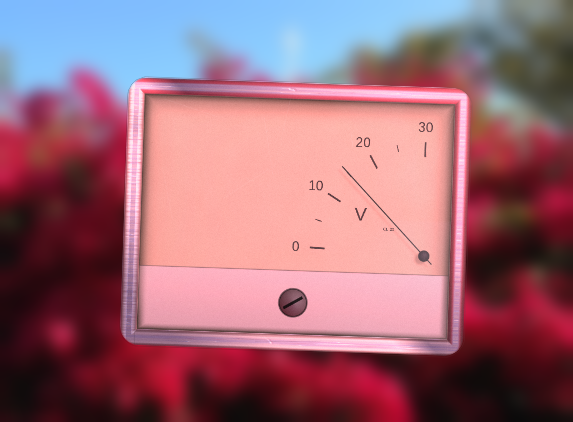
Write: 15V
